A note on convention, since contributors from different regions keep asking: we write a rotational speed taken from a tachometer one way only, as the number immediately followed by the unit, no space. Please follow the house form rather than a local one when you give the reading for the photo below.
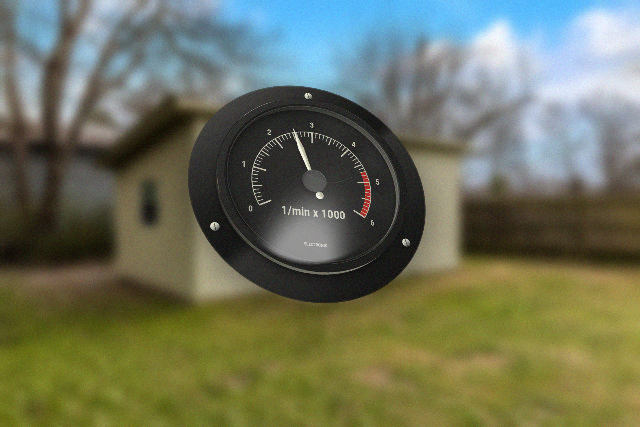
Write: 2500rpm
